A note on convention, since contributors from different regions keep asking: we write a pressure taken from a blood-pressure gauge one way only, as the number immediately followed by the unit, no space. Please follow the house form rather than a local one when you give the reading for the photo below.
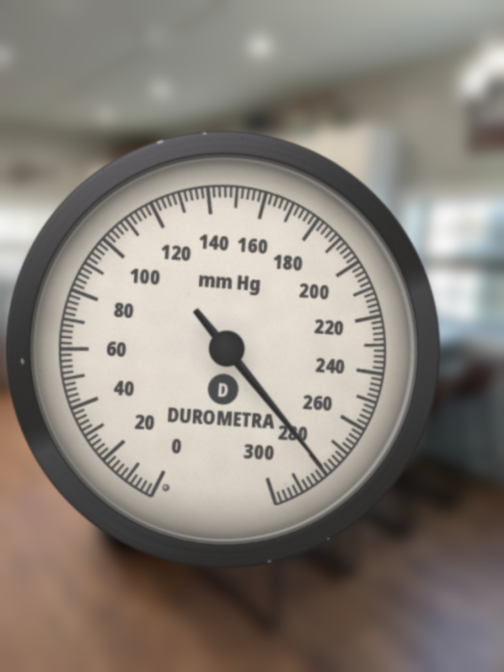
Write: 280mmHg
